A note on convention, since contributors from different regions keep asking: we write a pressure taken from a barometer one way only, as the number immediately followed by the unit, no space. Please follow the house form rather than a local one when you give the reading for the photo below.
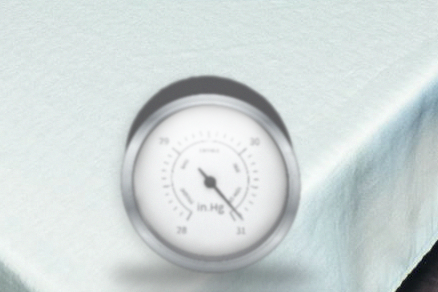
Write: 30.9inHg
